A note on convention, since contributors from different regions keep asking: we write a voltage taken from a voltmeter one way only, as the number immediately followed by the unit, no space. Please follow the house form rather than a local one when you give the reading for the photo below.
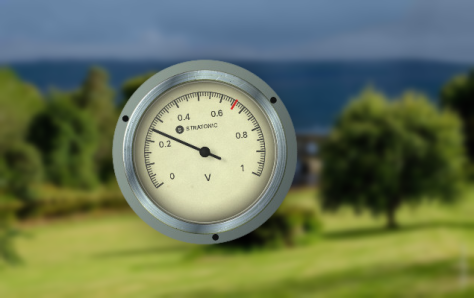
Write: 0.25V
